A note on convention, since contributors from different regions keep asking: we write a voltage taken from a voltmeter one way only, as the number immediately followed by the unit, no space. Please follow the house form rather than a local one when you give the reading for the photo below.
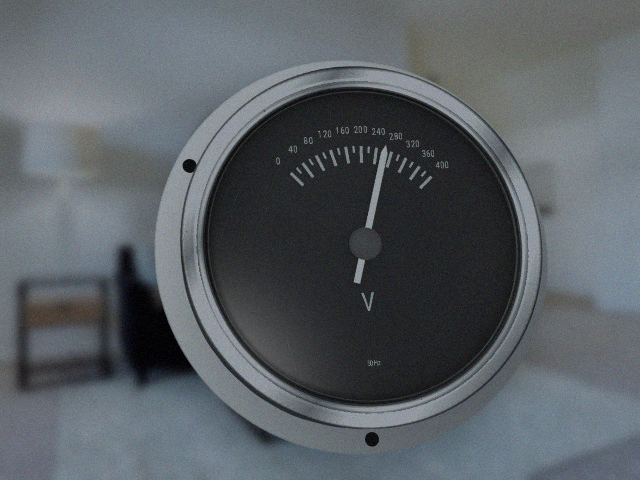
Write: 260V
